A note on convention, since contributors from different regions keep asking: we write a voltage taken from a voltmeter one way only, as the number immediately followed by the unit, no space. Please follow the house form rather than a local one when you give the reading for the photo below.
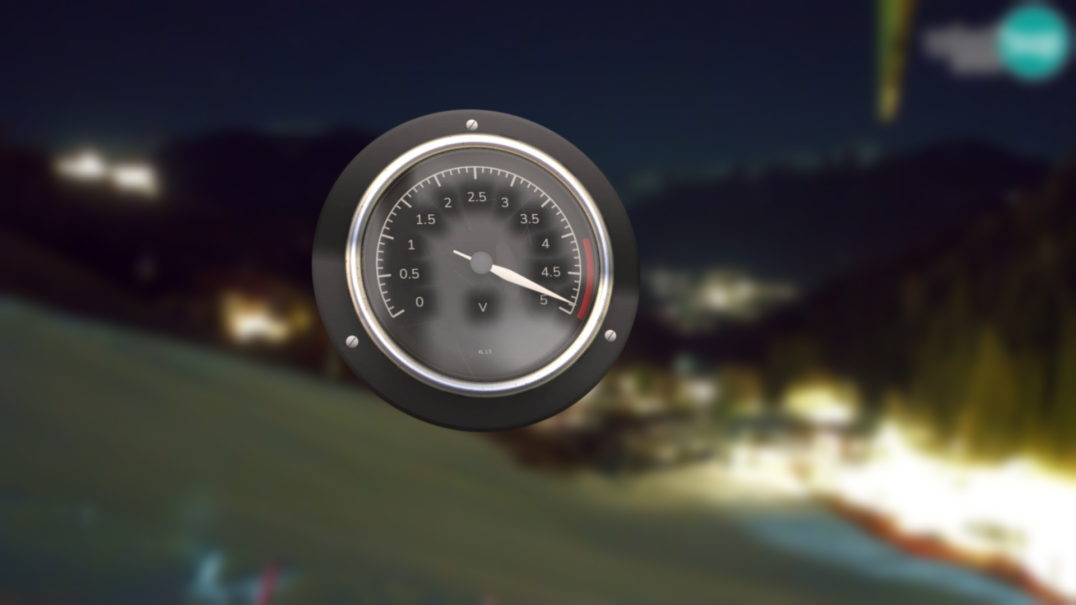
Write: 4.9V
